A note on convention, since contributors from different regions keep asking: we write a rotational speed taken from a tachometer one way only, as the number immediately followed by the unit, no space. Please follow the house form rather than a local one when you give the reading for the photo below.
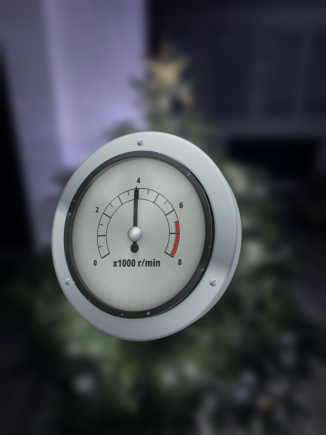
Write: 4000rpm
